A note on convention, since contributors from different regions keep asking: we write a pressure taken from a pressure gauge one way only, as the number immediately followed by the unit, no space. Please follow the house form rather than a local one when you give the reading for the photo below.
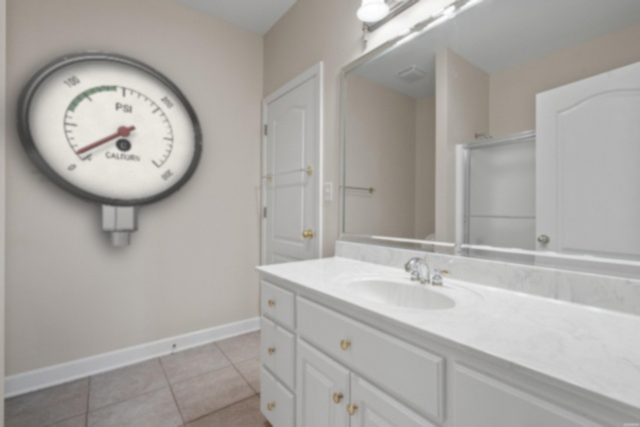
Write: 10psi
